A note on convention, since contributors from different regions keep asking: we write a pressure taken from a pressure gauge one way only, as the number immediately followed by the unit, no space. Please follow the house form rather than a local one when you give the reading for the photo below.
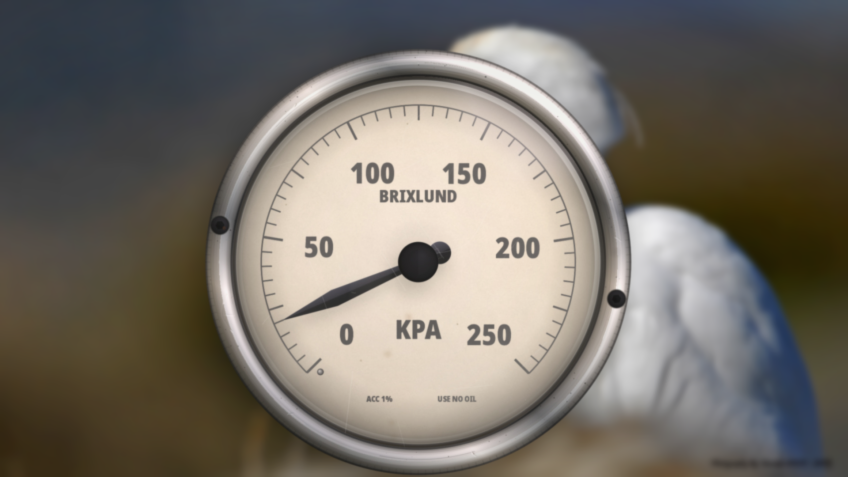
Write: 20kPa
